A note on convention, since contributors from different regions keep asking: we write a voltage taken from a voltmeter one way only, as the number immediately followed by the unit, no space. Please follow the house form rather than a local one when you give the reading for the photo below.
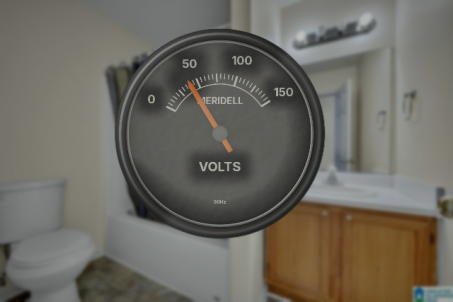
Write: 40V
